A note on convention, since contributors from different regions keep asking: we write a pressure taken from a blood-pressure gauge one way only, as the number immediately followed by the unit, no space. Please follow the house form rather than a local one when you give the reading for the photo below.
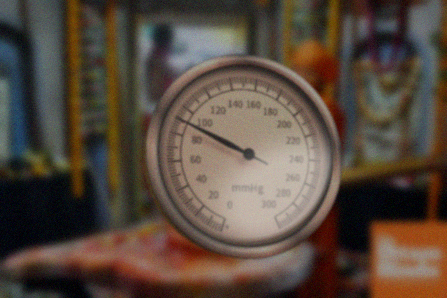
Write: 90mmHg
